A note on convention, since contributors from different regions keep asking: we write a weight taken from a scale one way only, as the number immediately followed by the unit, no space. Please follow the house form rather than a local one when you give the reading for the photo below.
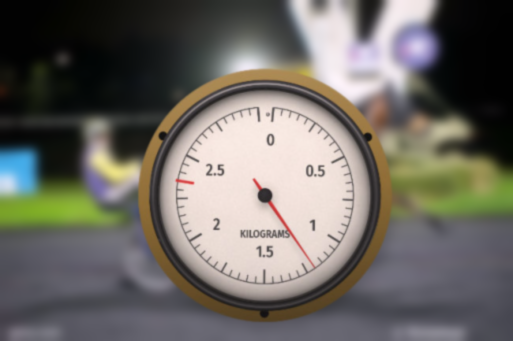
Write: 1.2kg
